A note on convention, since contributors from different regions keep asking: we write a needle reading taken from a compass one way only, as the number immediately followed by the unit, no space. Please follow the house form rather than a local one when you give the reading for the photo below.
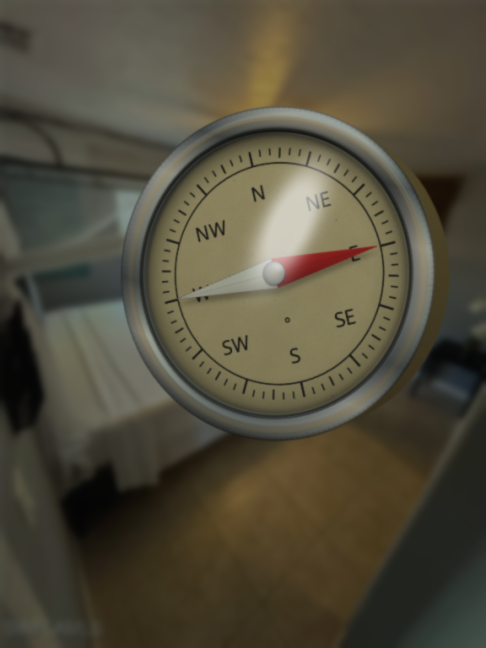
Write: 90°
